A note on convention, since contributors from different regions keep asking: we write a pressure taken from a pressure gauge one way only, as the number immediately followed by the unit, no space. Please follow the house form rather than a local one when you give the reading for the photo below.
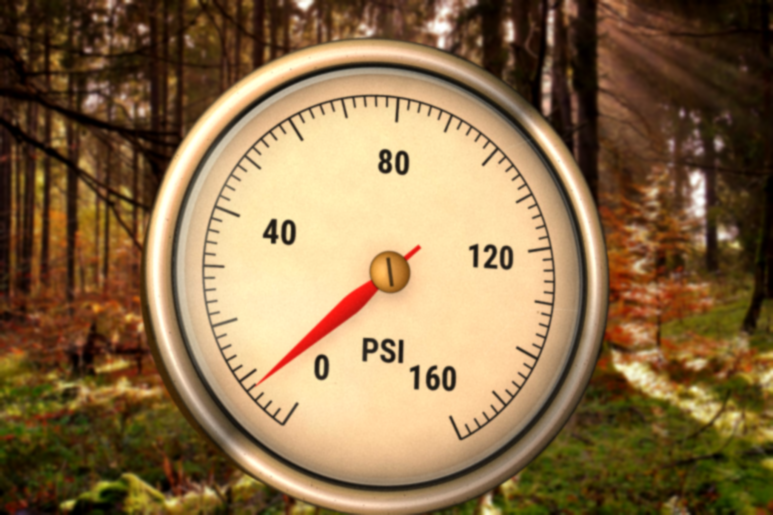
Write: 8psi
